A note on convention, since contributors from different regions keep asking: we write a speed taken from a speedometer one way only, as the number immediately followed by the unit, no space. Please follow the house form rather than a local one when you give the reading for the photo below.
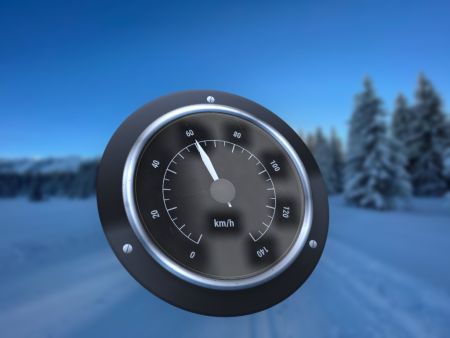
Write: 60km/h
